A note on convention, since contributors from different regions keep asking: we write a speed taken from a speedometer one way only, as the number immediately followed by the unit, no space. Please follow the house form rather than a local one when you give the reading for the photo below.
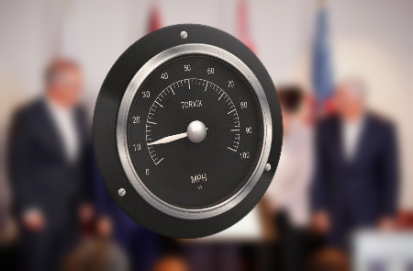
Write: 10mph
